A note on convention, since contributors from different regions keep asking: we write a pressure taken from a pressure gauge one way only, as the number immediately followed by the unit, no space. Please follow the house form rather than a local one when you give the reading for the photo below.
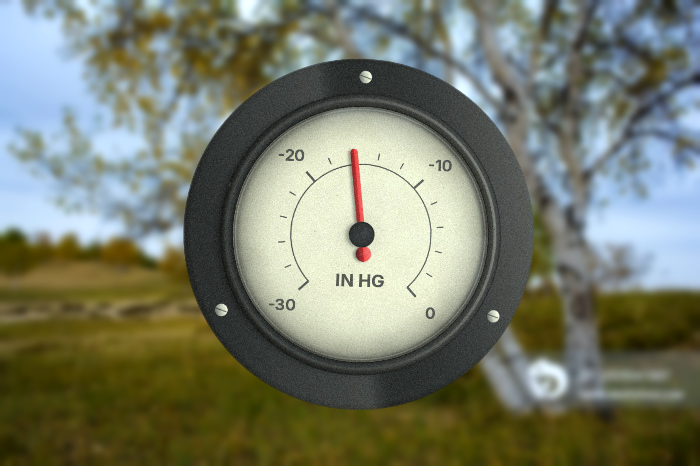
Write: -16inHg
